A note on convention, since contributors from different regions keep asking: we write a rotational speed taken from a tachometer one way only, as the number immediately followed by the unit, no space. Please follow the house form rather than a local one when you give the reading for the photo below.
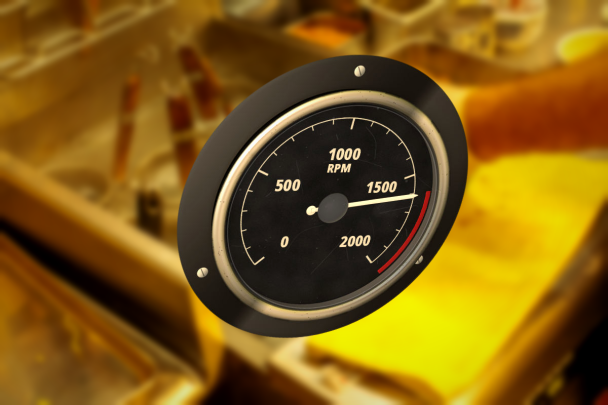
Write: 1600rpm
